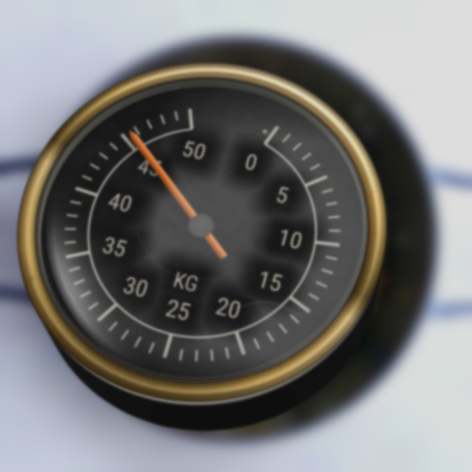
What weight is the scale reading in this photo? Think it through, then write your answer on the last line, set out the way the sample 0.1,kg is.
45.5,kg
